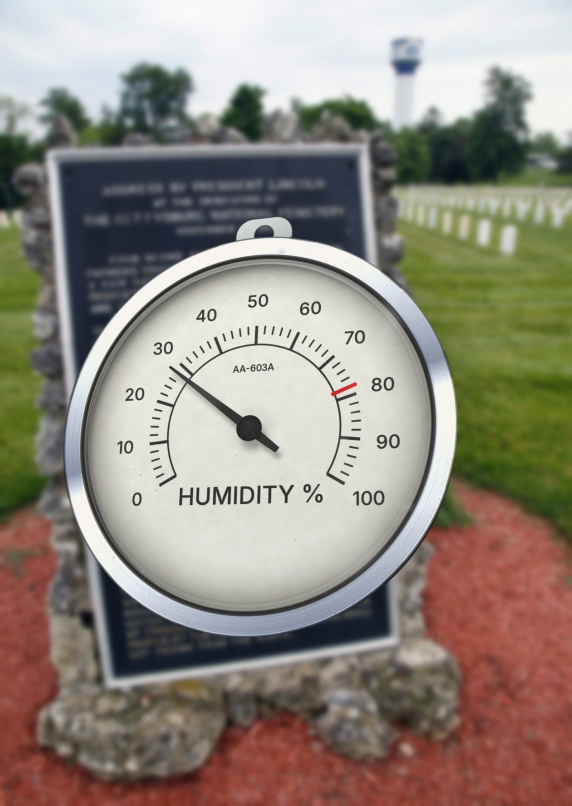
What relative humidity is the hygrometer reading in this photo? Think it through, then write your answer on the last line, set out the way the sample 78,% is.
28,%
